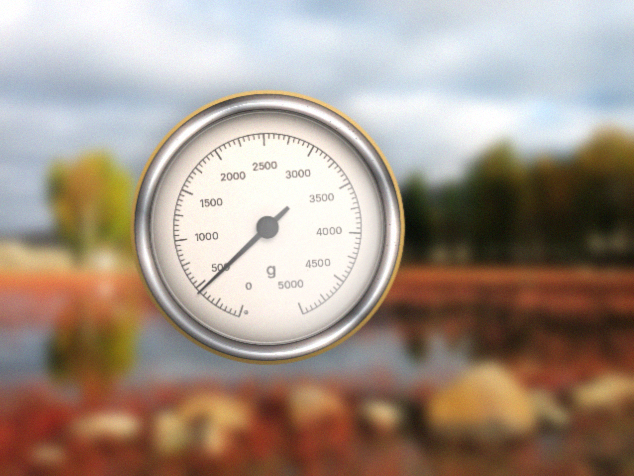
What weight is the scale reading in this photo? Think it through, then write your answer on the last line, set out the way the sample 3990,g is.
450,g
